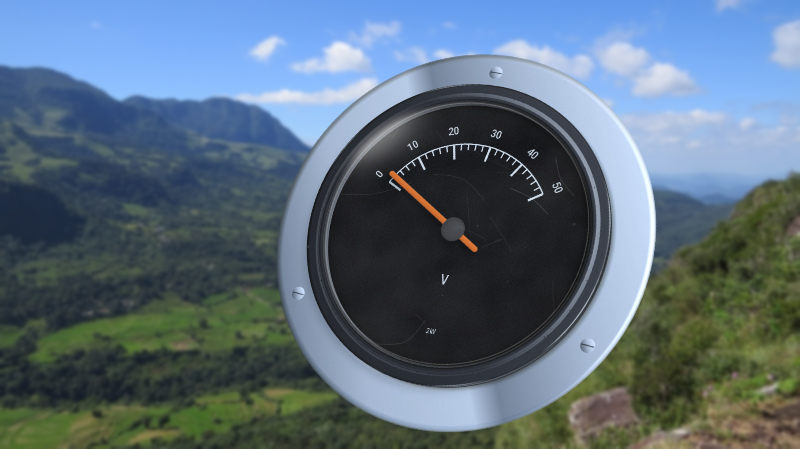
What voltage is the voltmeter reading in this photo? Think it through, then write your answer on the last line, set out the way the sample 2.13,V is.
2,V
